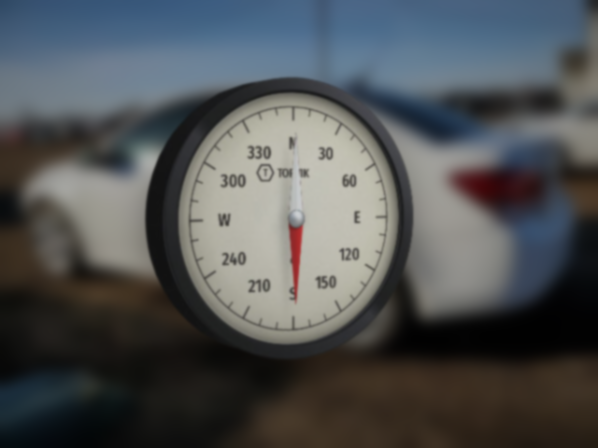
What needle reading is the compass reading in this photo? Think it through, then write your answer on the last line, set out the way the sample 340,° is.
180,°
